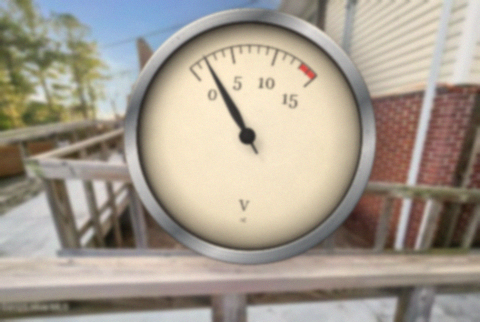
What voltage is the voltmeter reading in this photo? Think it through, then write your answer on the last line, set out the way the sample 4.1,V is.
2,V
